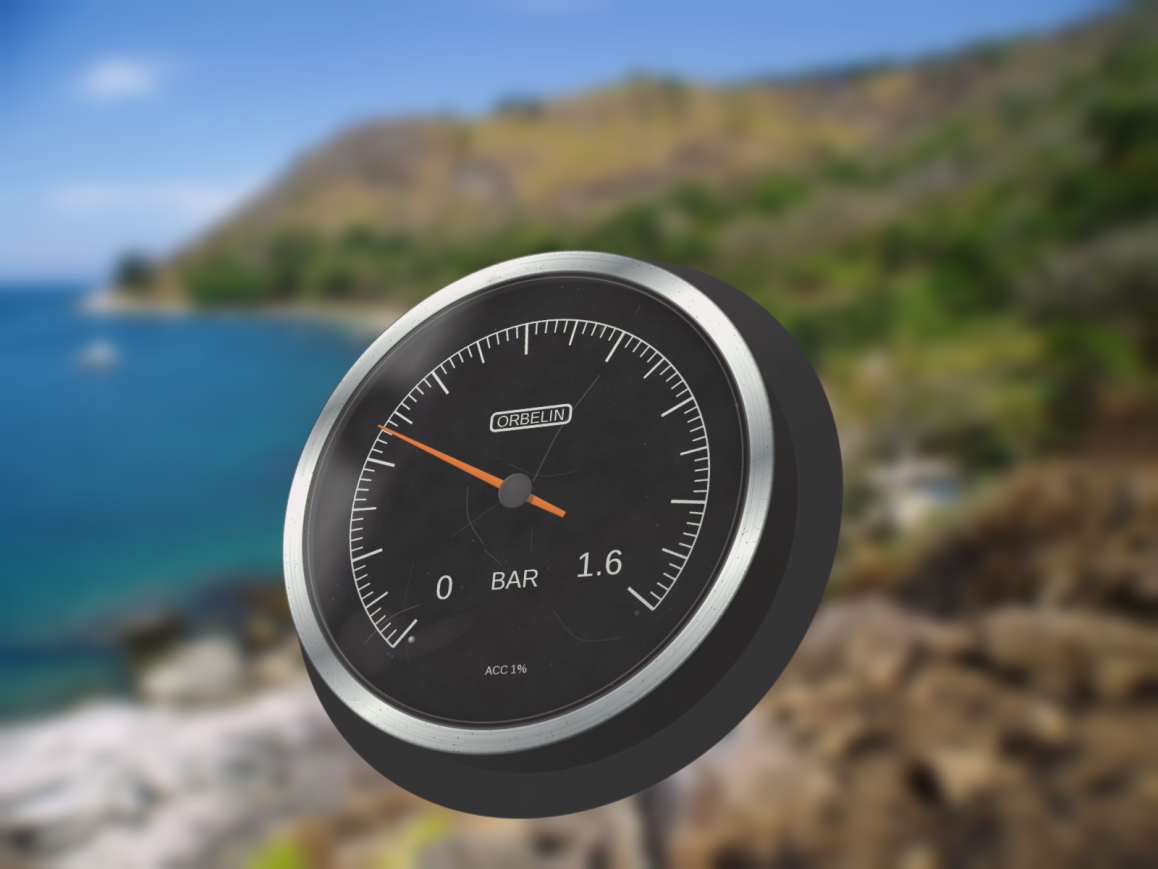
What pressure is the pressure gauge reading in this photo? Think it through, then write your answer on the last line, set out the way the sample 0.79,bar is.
0.46,bar
